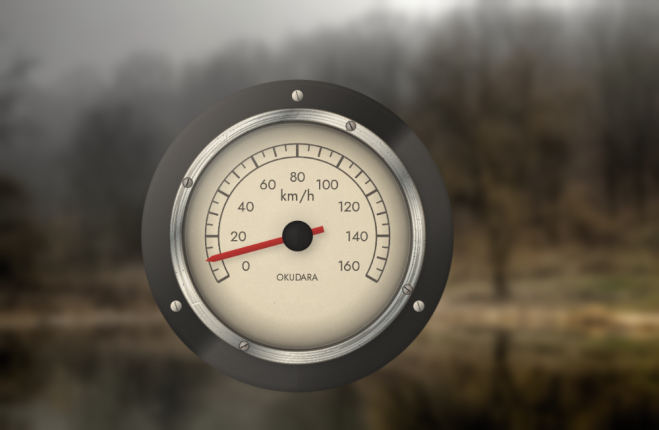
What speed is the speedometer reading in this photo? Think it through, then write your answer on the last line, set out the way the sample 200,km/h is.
10,km/h
